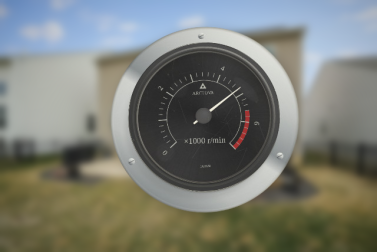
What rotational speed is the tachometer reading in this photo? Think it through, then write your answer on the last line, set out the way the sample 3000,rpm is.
4800,rpm
